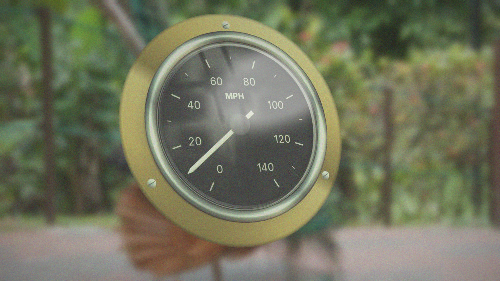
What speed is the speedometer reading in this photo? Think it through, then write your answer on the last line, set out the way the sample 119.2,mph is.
10,mph
